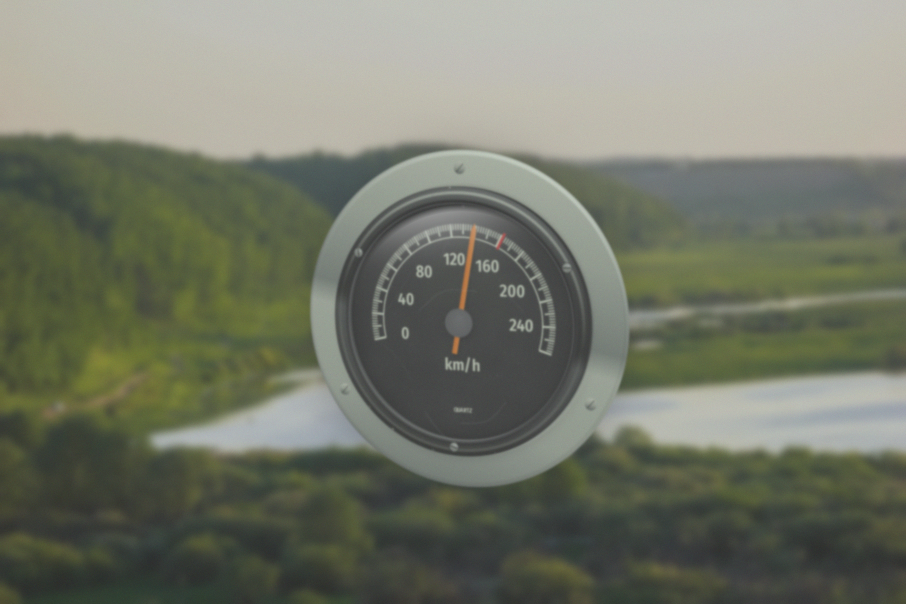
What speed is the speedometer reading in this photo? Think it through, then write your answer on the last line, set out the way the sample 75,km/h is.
140,km/h
